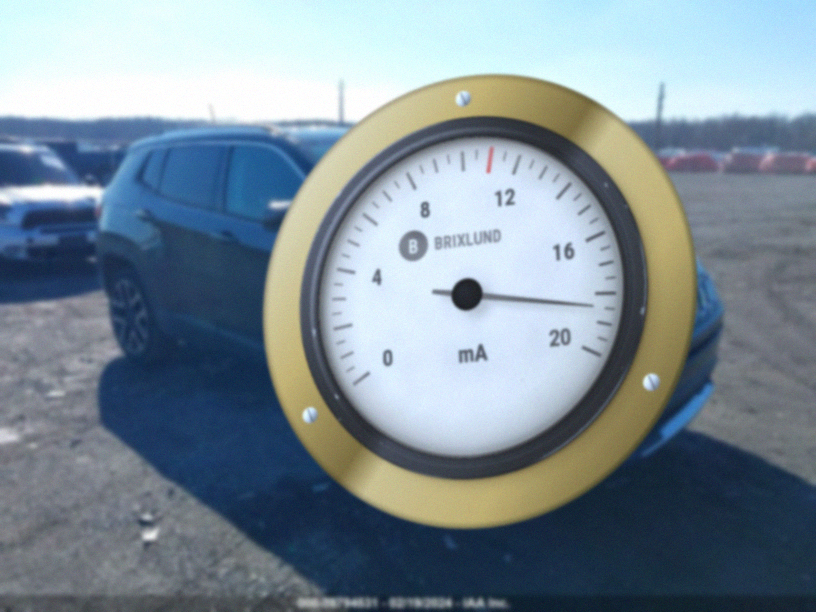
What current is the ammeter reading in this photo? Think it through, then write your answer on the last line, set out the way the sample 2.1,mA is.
18.5,mA
